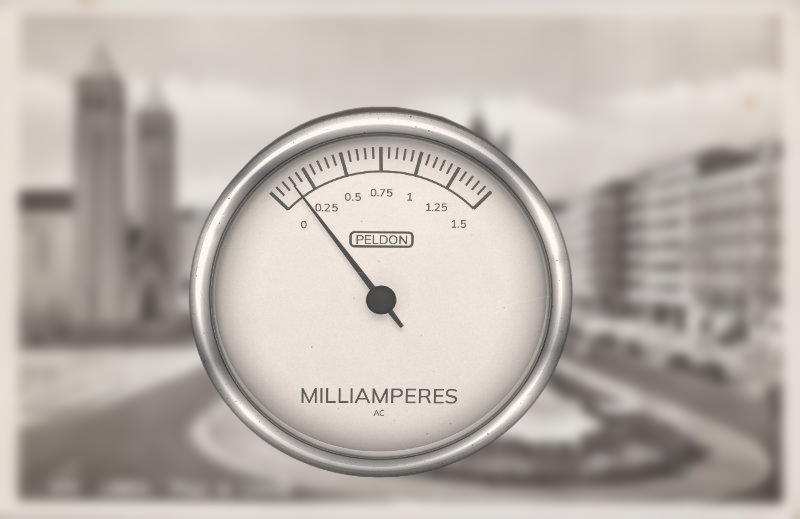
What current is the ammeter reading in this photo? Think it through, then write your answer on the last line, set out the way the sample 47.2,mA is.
0.15,mA
